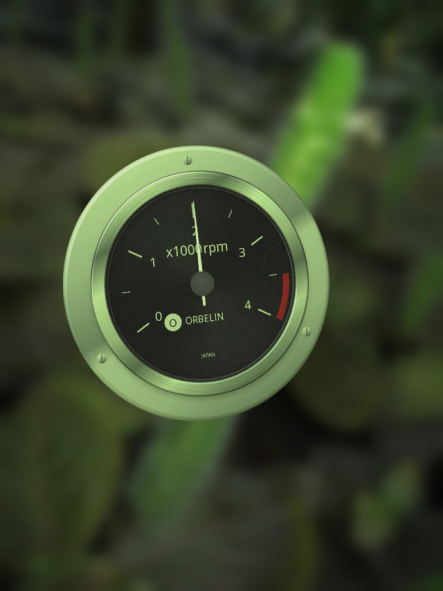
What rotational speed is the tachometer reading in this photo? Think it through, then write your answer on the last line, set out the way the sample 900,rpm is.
2000,rpm
